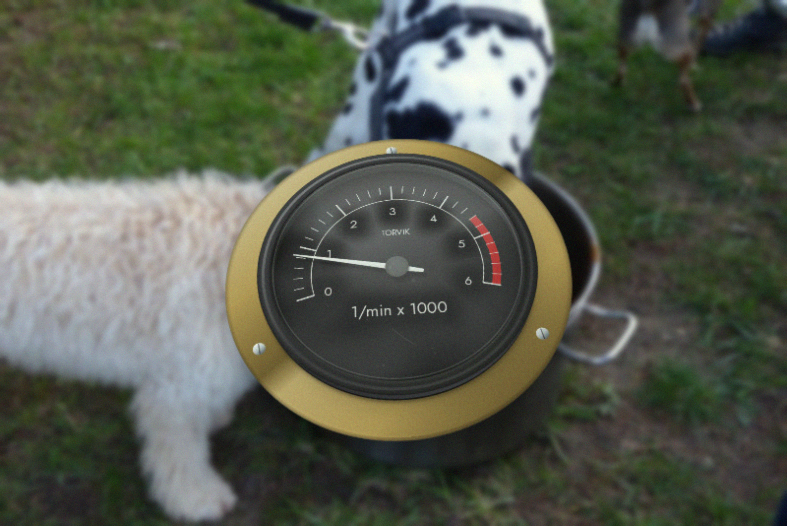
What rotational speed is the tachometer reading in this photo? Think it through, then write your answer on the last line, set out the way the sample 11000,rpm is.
800,rpm
